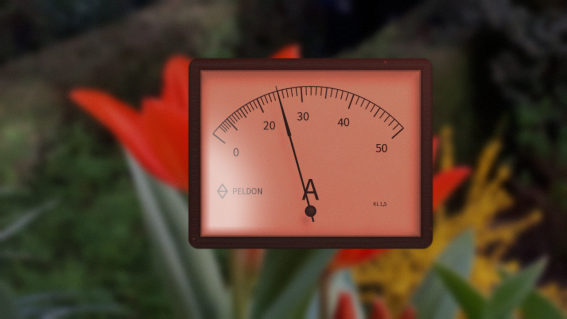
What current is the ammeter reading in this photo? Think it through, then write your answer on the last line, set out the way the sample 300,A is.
25,A
